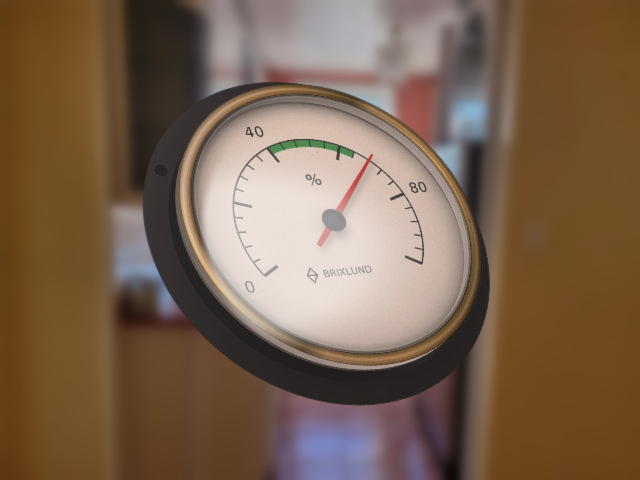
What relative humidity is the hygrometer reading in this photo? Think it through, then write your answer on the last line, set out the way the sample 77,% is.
68,%
